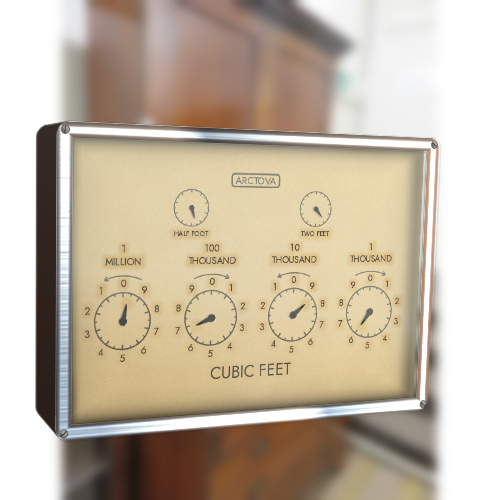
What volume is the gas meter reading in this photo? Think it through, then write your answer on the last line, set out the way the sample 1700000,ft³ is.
968600,ft³
